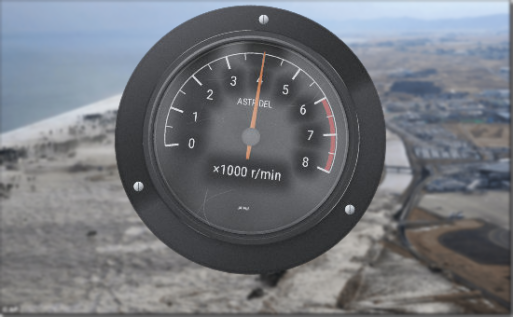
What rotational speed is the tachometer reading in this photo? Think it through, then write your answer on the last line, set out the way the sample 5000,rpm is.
4000,rpm
